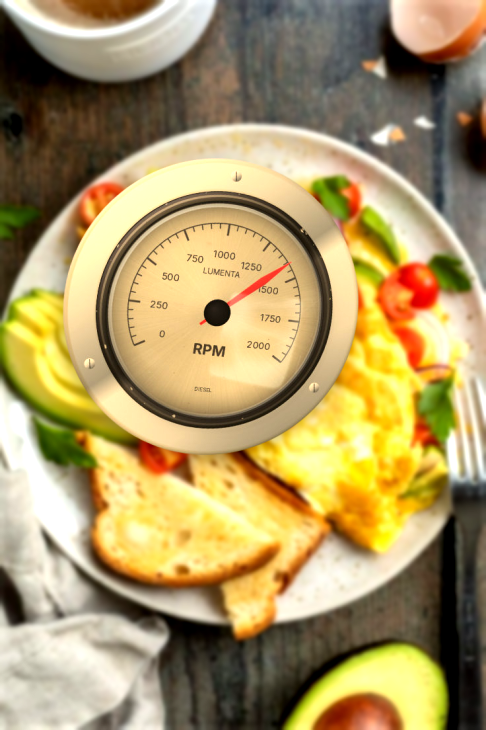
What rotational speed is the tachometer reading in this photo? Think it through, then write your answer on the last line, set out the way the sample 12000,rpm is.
1400,rpm
